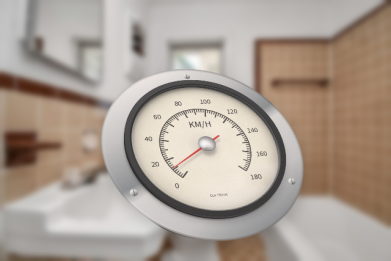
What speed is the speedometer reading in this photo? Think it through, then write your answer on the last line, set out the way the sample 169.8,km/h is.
10,km/h
